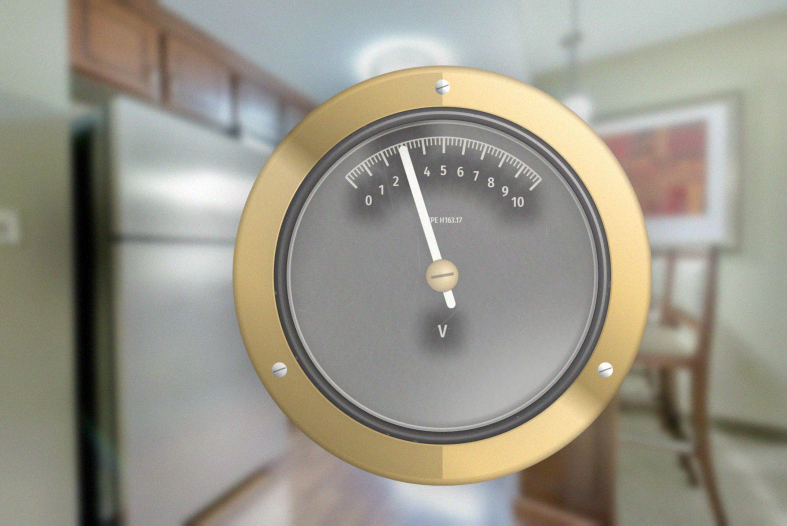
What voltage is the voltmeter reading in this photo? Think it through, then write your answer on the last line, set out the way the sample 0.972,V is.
3,V
